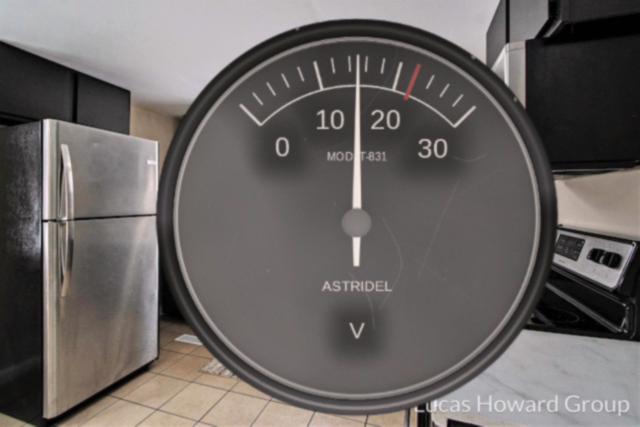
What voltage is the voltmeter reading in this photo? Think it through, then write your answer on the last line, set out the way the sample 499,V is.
15,V
